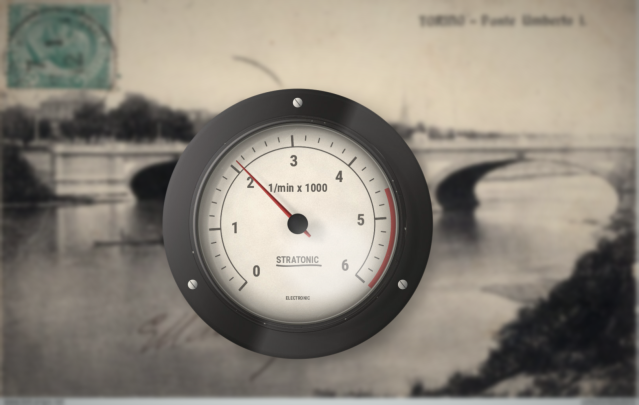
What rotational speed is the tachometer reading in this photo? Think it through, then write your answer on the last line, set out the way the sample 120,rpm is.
2100,rpm
